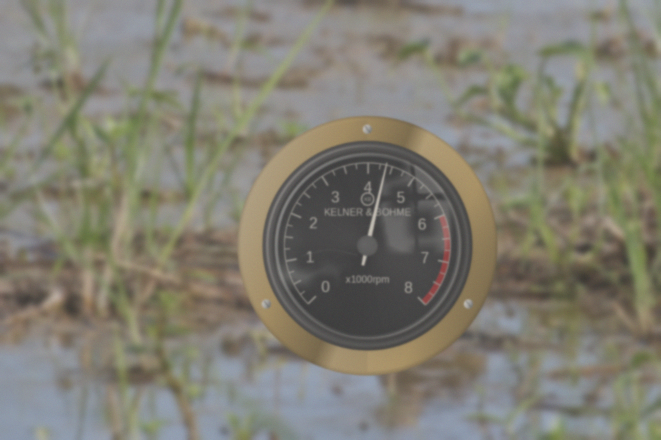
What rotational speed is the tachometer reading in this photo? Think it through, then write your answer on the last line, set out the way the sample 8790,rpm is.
4375,rpm
